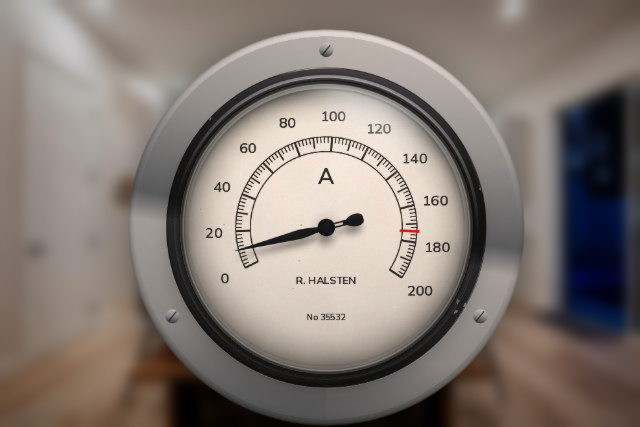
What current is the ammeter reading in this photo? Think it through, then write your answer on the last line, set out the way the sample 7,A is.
10,A
